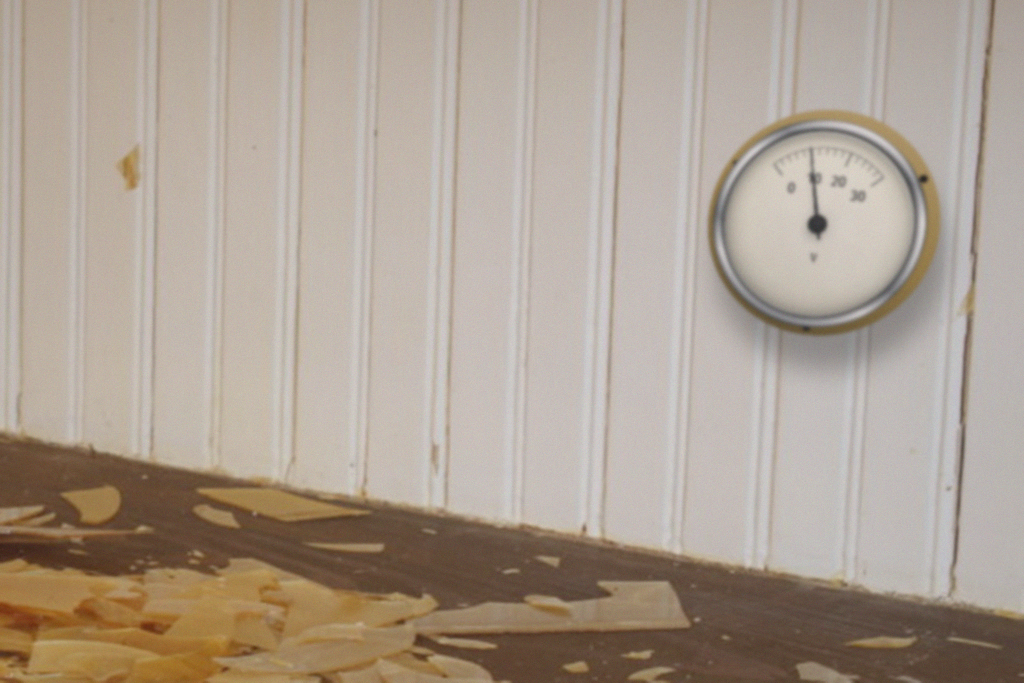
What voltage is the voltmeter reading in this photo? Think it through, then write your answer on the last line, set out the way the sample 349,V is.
10,V
